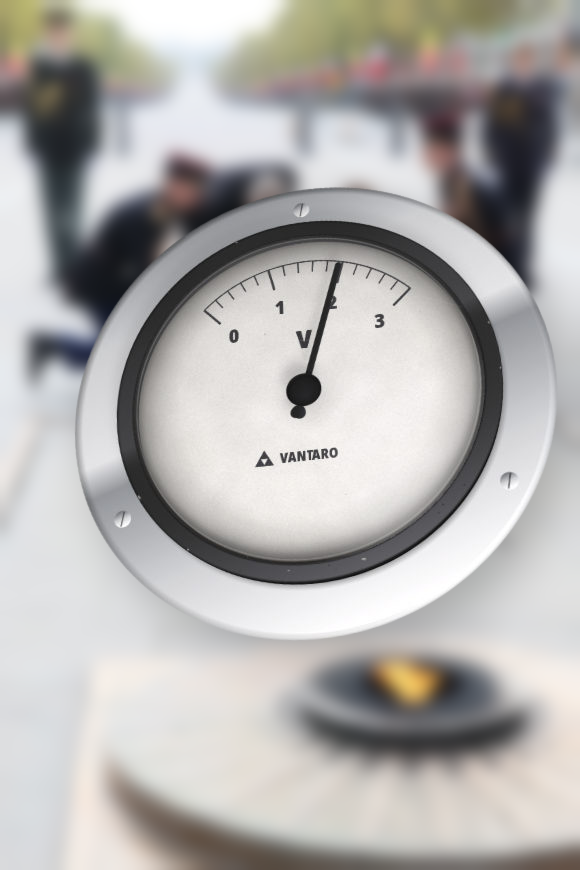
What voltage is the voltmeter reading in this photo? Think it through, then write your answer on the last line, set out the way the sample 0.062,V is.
2,V
